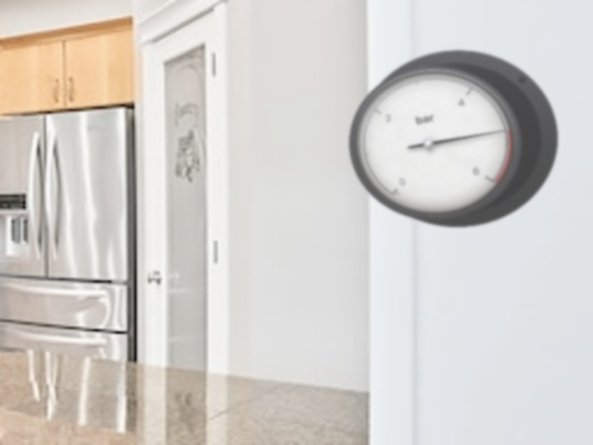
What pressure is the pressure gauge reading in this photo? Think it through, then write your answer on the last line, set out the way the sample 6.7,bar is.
5,bar
